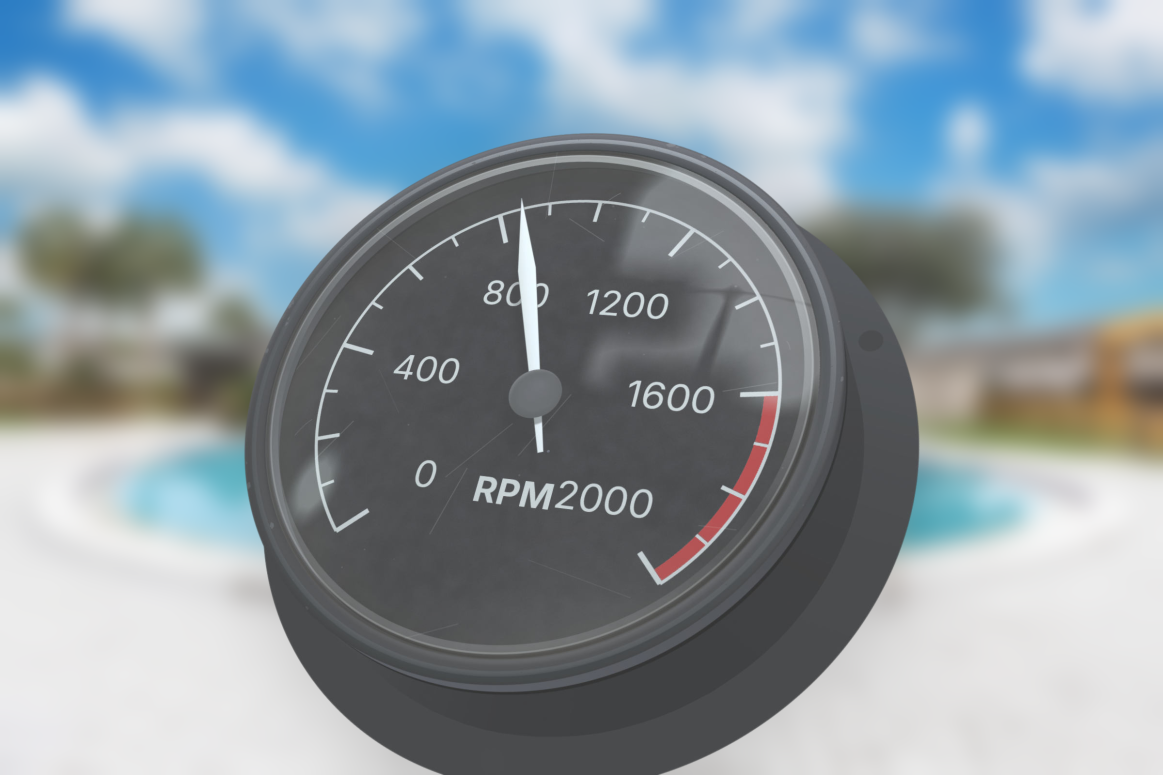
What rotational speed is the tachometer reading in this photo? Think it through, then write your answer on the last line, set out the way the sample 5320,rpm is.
850,rpm
